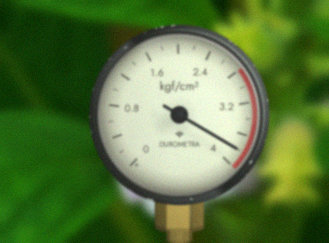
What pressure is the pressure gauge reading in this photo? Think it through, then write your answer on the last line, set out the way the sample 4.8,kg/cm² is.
3.8,kg/cm²
